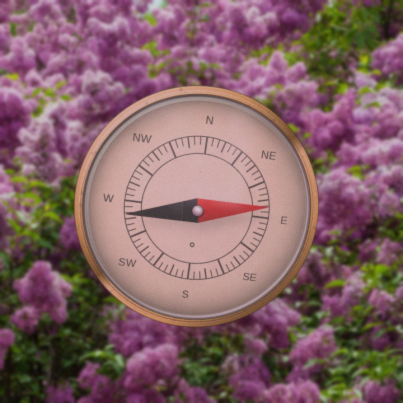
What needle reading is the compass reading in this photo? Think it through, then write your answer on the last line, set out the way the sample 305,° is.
80,°
